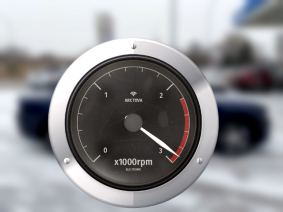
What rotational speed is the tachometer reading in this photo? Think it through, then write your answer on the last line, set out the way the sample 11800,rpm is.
2900,rpm
